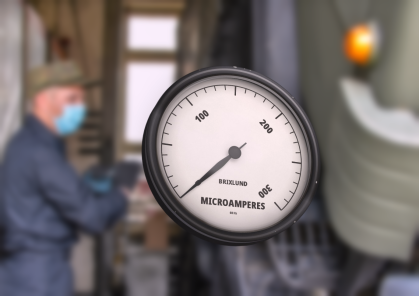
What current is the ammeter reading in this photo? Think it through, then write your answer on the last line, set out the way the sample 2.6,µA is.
0,µA
